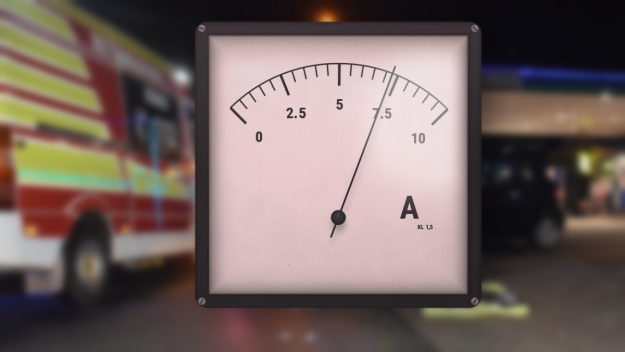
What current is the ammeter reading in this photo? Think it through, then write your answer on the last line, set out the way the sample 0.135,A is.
7.25,A
